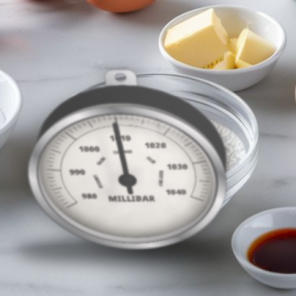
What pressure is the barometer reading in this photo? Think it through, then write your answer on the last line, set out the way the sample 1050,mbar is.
1010,mbar
